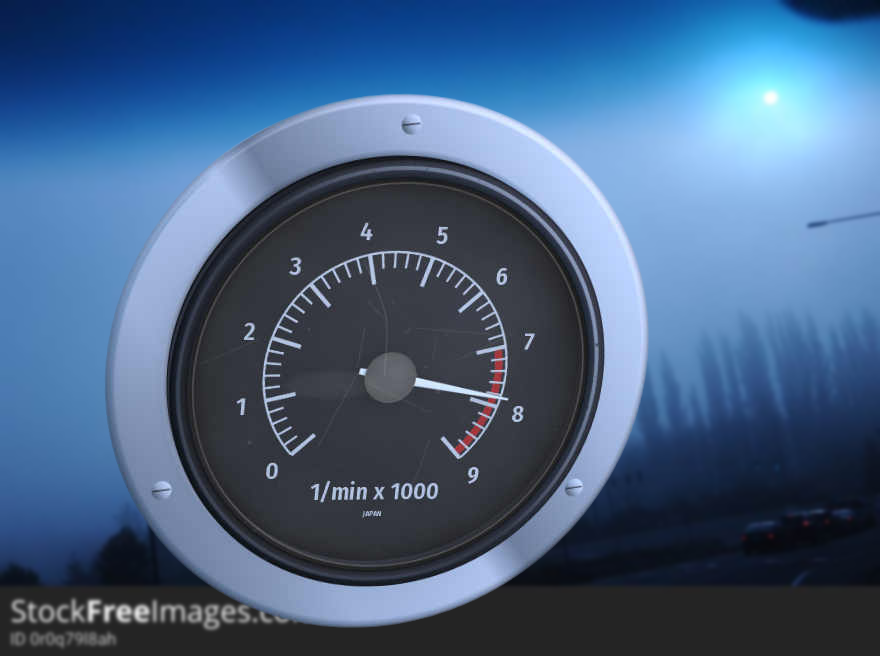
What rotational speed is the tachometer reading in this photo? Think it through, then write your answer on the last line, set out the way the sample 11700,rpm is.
7800,rpm
